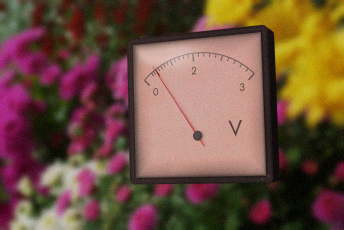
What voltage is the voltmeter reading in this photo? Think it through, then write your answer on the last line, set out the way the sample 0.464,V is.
1,V
